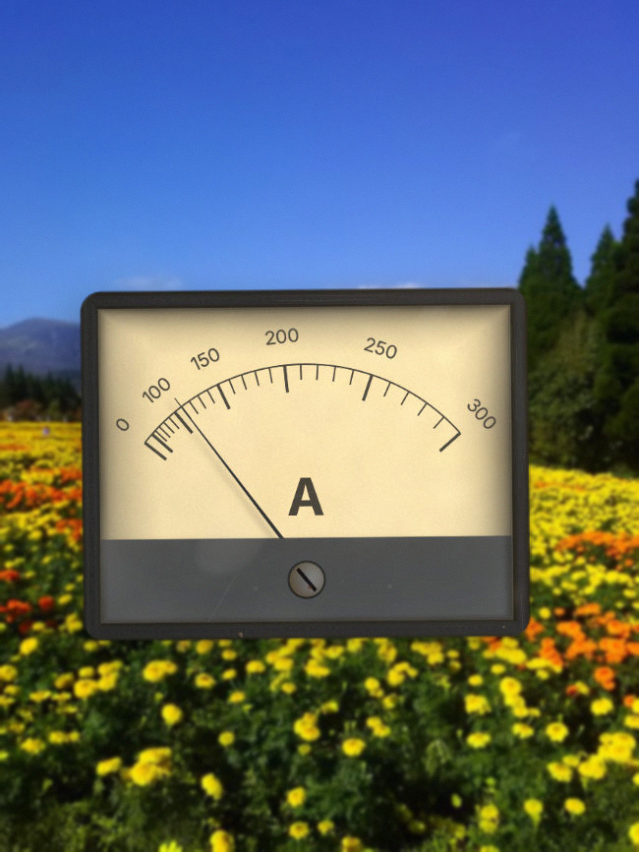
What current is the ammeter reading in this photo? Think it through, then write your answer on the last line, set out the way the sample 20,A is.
110,A
